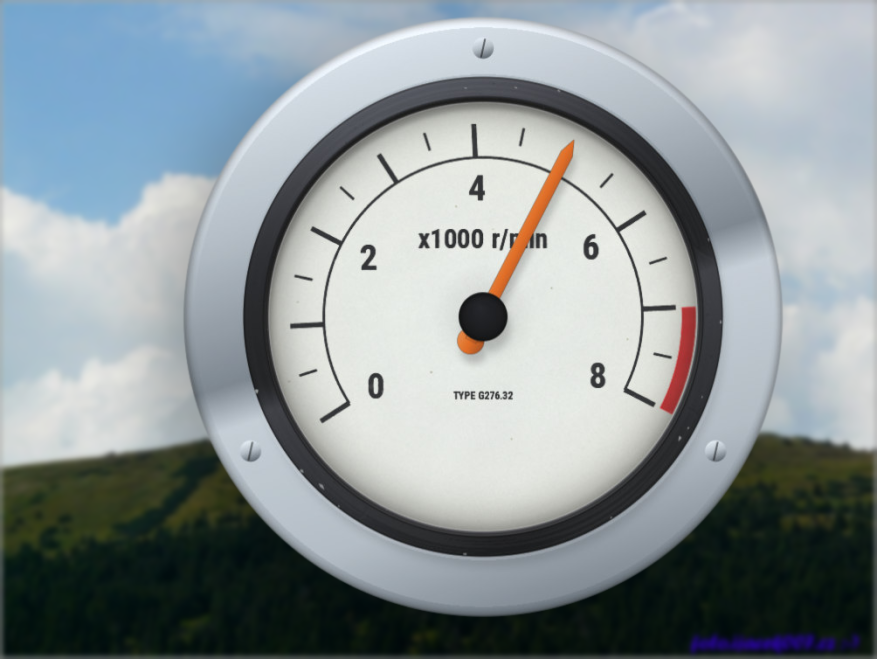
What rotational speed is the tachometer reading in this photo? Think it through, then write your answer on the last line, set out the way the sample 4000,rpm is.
5000,rpm
